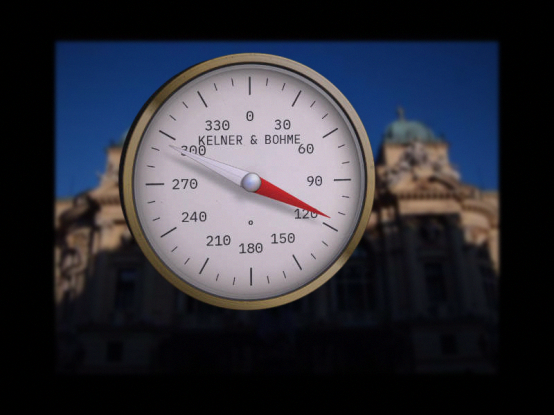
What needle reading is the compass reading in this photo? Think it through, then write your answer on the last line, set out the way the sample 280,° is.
115,°
